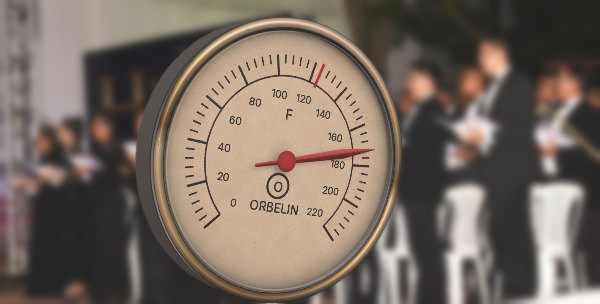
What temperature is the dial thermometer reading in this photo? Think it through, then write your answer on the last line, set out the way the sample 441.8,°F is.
172,°F
